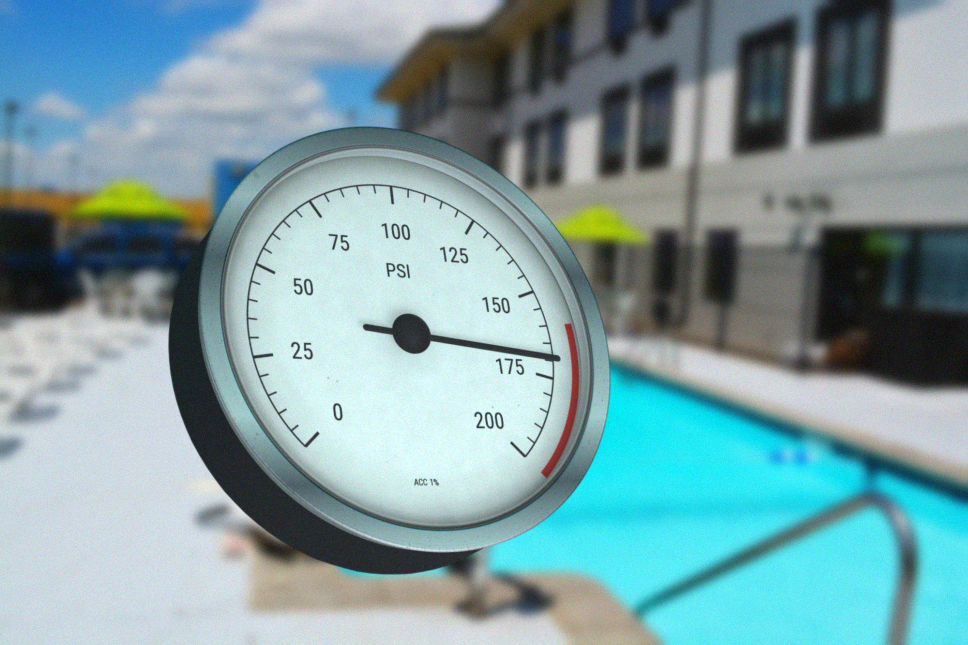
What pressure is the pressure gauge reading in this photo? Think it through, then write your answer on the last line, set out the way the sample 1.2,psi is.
170,psi
